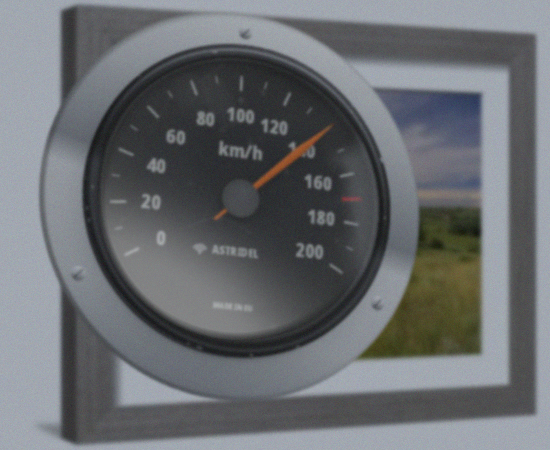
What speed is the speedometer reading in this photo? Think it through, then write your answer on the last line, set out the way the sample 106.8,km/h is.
140,km/h
